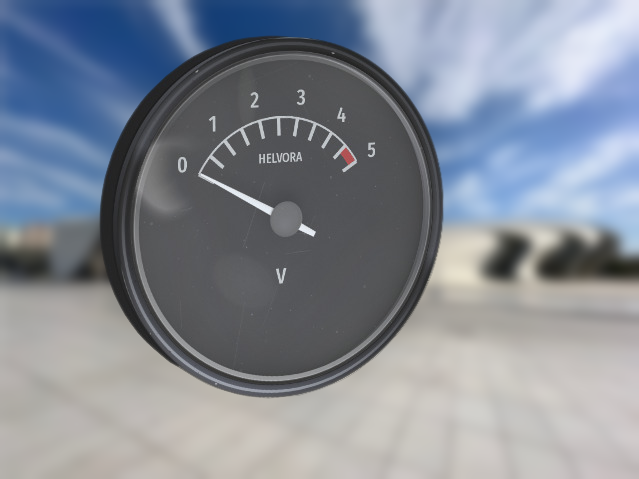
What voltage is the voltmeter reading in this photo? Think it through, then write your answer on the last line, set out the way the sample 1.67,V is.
0,V
